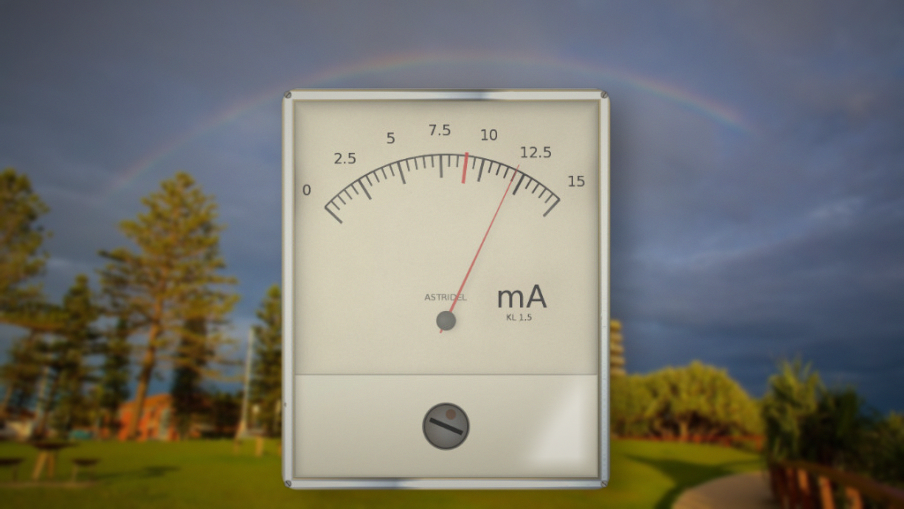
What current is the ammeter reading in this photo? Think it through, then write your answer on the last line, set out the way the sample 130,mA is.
12,mA
